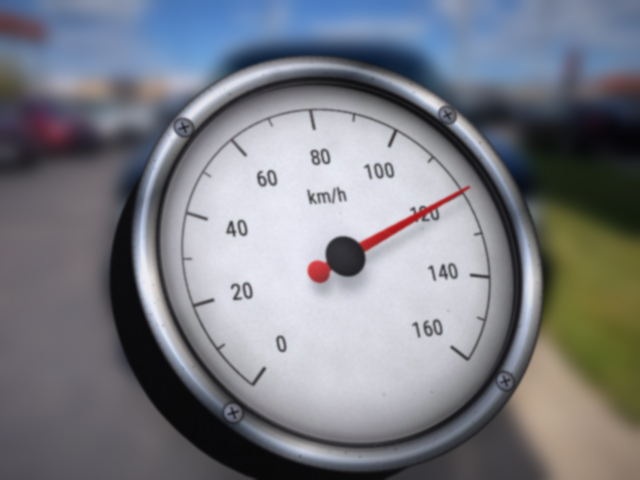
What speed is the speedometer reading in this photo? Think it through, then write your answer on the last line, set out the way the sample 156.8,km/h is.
120,km/h
